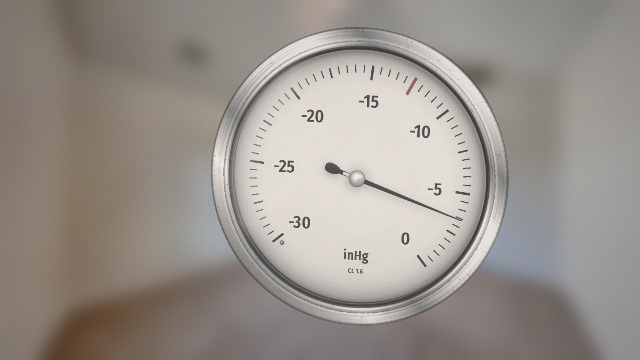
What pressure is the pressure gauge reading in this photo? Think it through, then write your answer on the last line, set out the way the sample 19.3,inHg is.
-3.5,inHg
